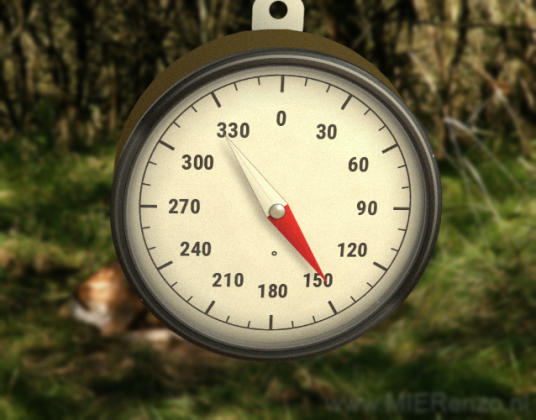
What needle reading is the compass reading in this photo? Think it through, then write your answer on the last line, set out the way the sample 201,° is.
145,°
